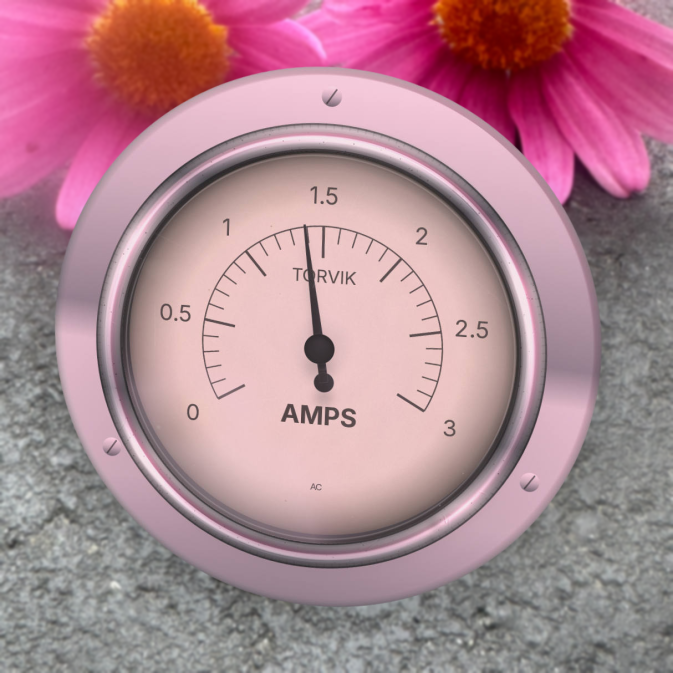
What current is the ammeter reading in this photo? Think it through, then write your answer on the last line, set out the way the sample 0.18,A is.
1.4,A
